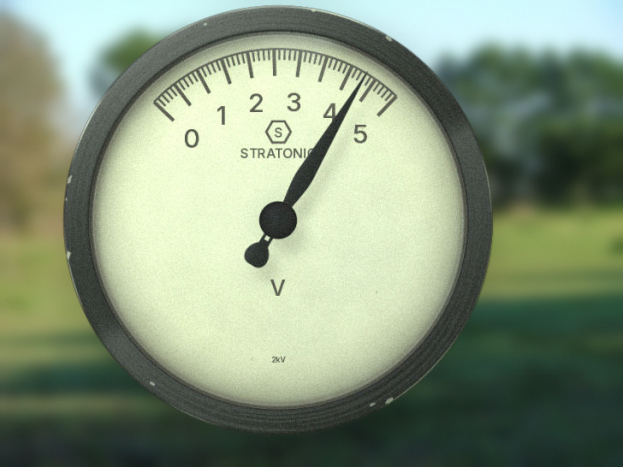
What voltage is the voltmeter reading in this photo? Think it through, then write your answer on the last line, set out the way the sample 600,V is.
4.3,V
